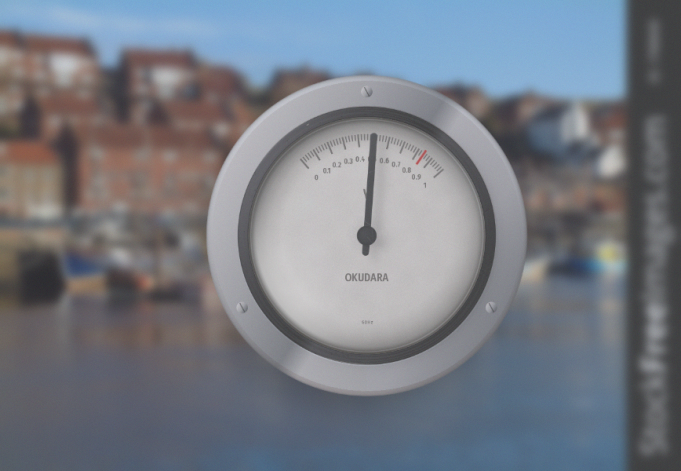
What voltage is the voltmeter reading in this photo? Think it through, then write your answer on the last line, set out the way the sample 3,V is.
0.5,V
